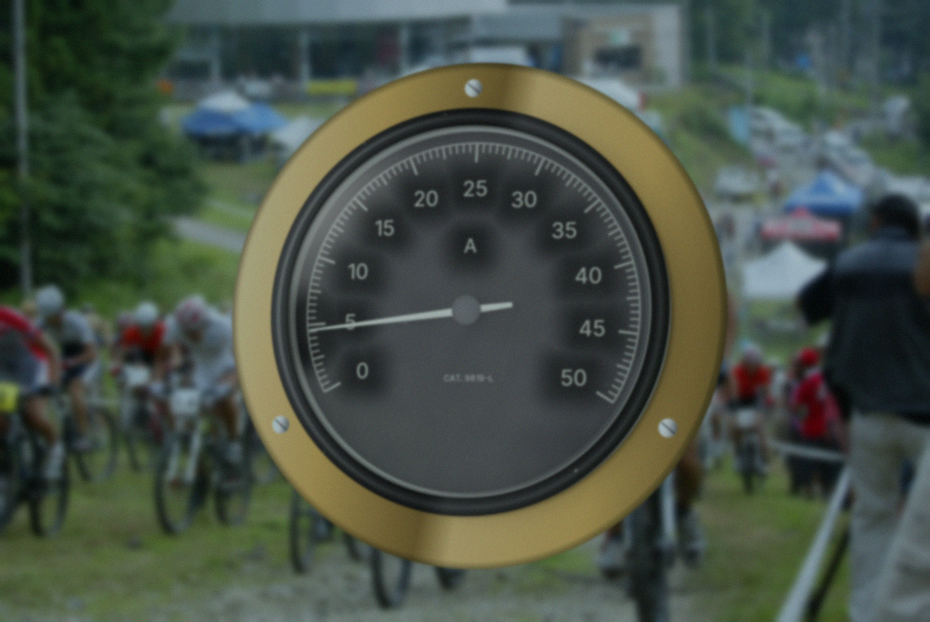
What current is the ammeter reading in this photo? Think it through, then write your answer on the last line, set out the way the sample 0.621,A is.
4.5,A
